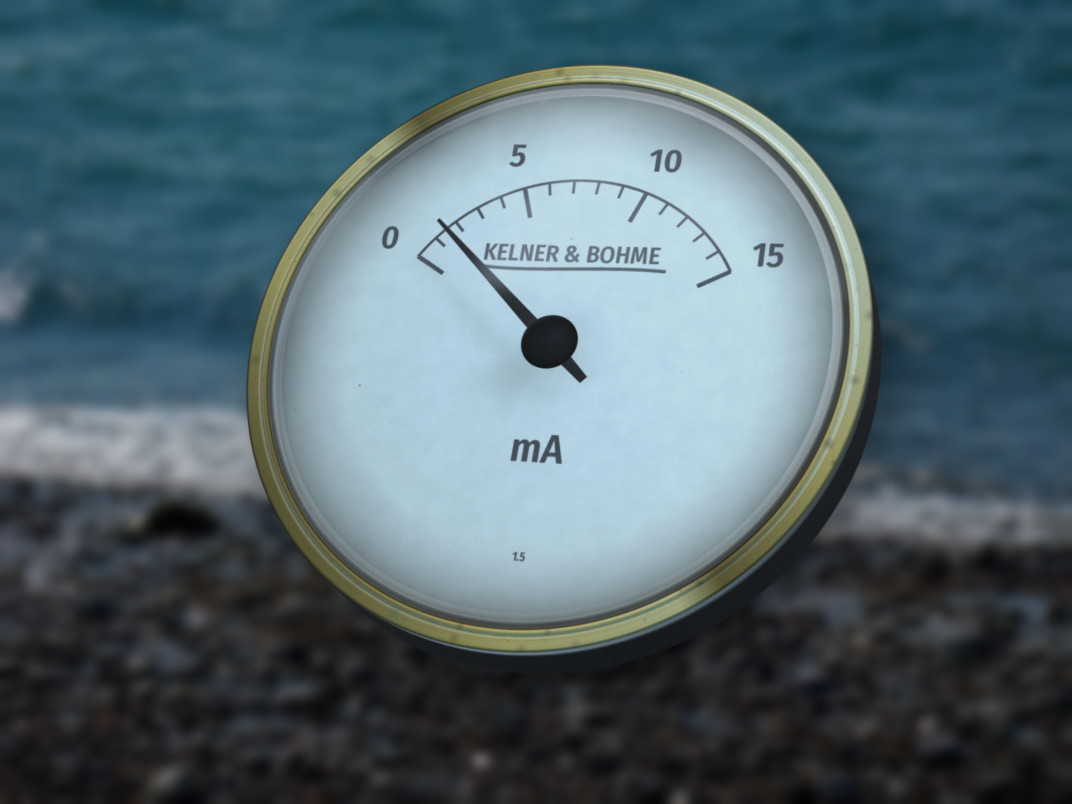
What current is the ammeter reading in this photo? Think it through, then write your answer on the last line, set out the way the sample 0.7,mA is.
1.5,mA
